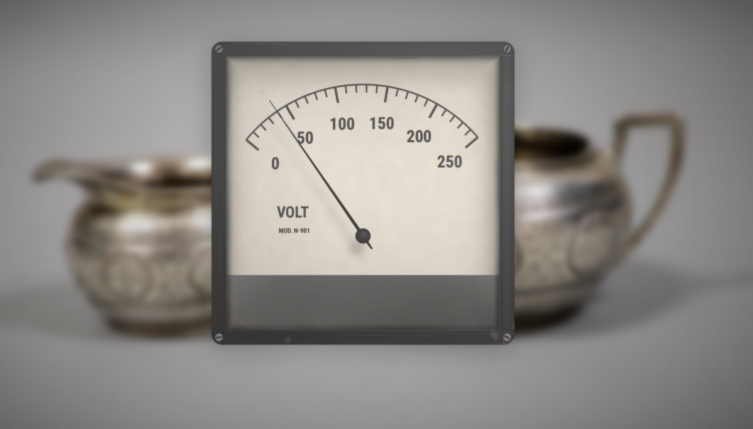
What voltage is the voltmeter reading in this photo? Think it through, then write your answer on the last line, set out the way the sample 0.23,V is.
40,V
